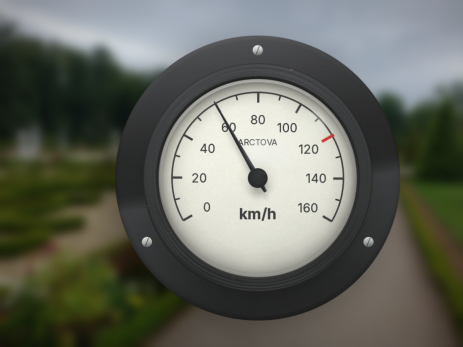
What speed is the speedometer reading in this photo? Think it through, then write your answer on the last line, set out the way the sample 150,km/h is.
60,km/h
